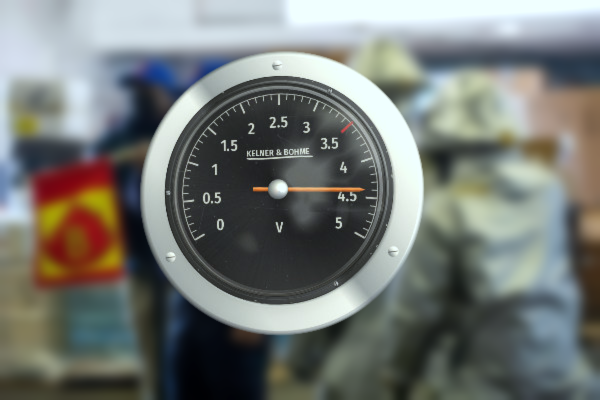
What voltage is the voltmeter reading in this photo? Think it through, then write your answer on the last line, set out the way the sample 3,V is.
4.4,V
